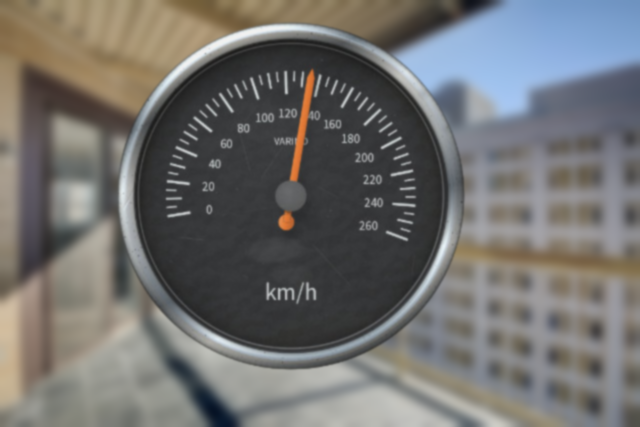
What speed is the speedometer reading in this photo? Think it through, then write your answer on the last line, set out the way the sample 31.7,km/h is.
135,km/h
